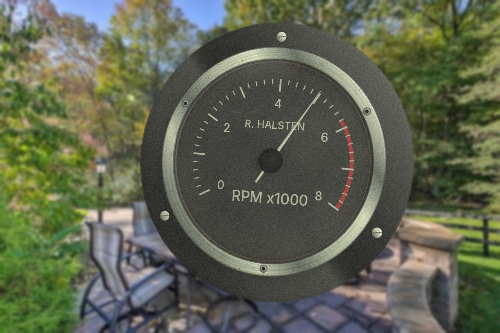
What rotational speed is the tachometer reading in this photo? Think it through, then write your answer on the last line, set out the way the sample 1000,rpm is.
5000,rpm
